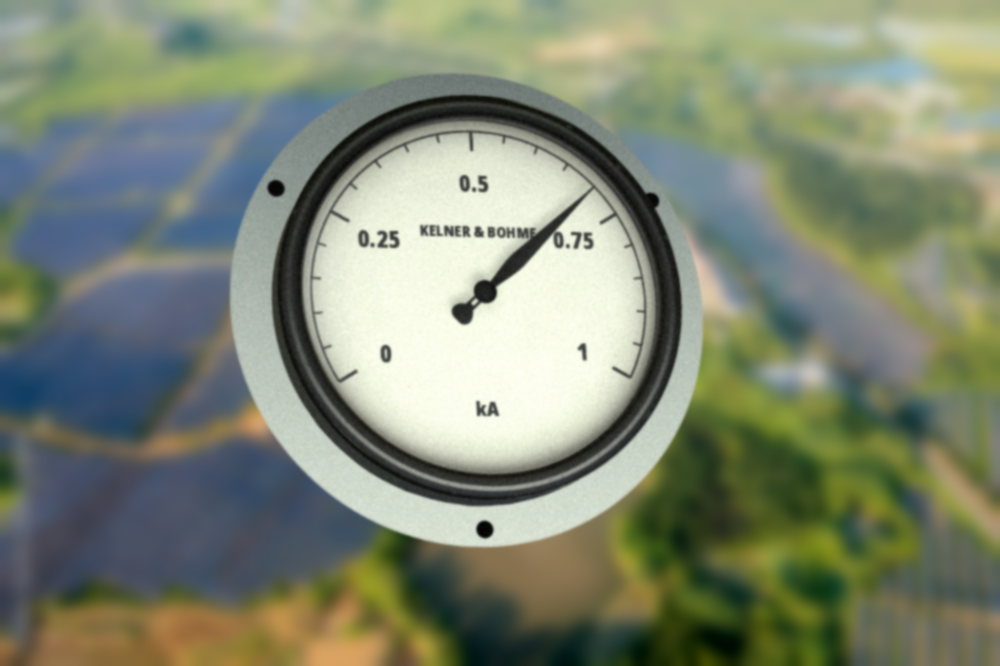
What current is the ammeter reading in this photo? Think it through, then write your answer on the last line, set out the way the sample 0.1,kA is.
0.7,kA
